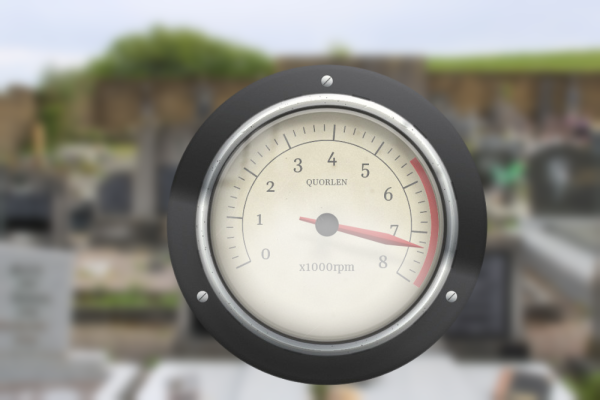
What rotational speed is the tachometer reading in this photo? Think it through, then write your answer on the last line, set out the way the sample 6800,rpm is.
7300,rpm
